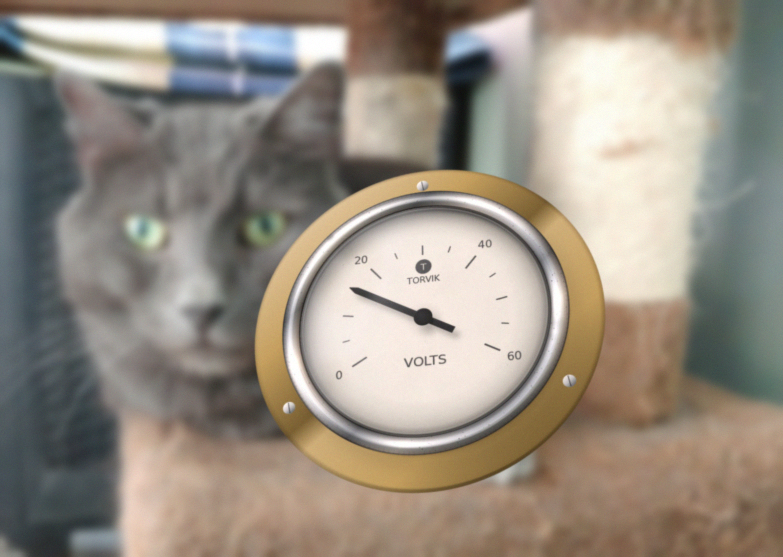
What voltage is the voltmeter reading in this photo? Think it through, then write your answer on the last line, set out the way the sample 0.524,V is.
15,V
